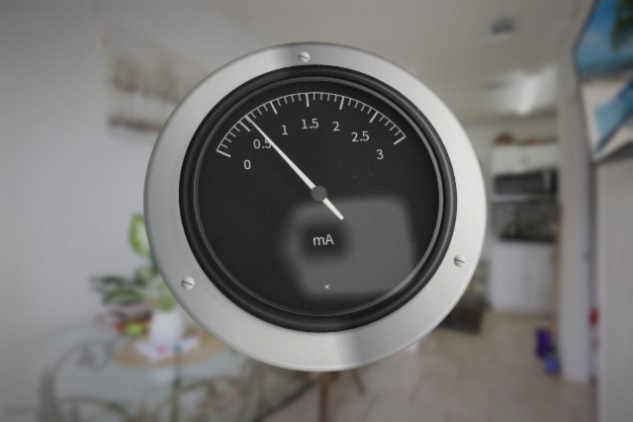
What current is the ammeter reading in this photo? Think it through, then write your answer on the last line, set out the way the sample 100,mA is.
0.6,mA
